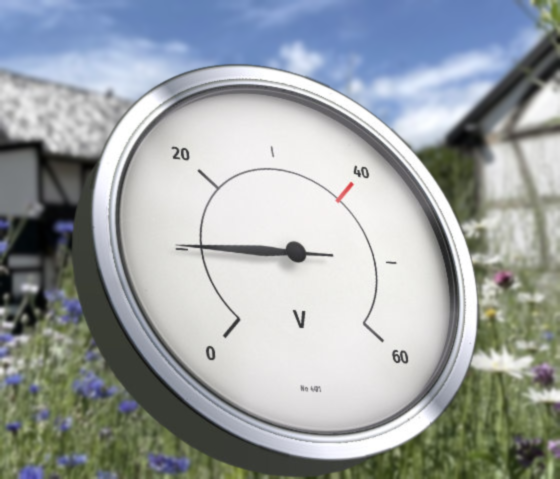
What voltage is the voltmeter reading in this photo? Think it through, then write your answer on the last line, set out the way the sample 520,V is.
10,V
